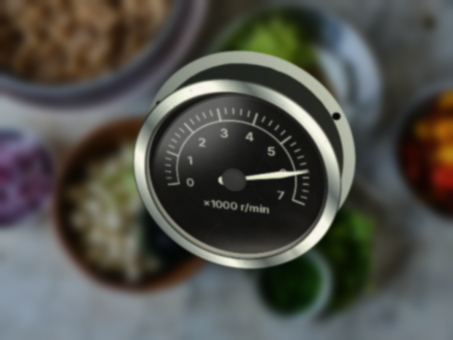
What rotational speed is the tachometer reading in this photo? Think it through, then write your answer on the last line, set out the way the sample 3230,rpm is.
6000,rpm
